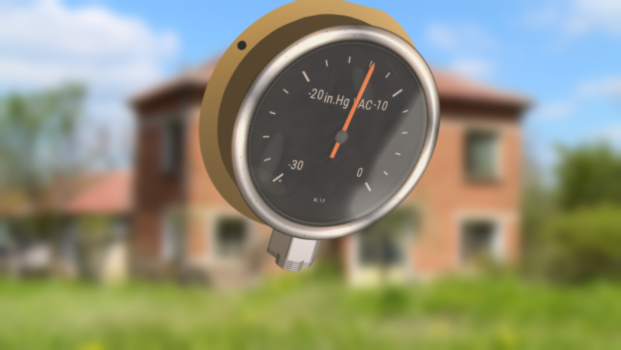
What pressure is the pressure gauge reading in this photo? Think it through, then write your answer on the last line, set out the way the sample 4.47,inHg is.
-14,inHg
